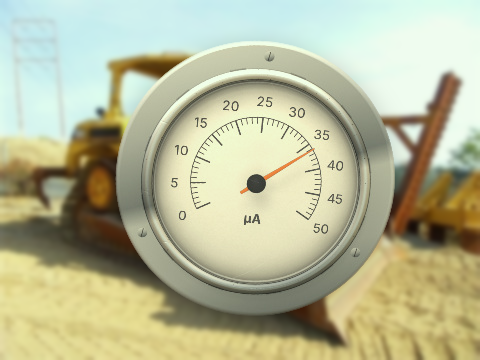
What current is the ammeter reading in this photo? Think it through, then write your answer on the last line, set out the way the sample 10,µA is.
36,µA
